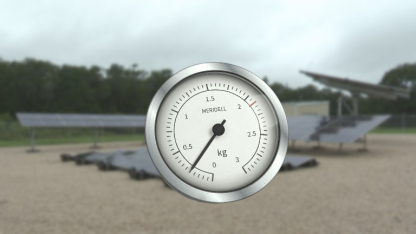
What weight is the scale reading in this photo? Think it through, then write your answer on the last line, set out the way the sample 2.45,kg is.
0.25,kg
